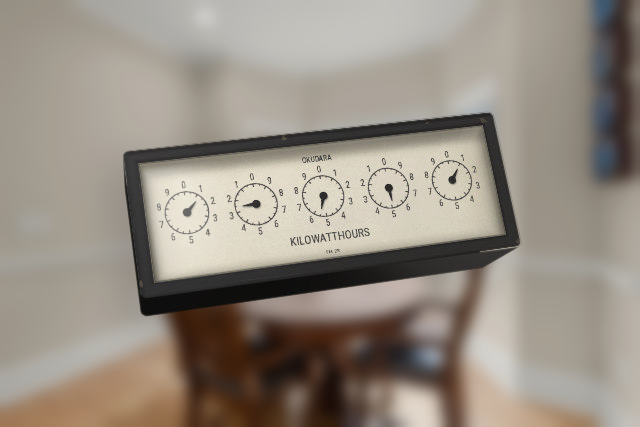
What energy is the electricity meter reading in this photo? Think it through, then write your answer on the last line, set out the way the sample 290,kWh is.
12551,kWh
